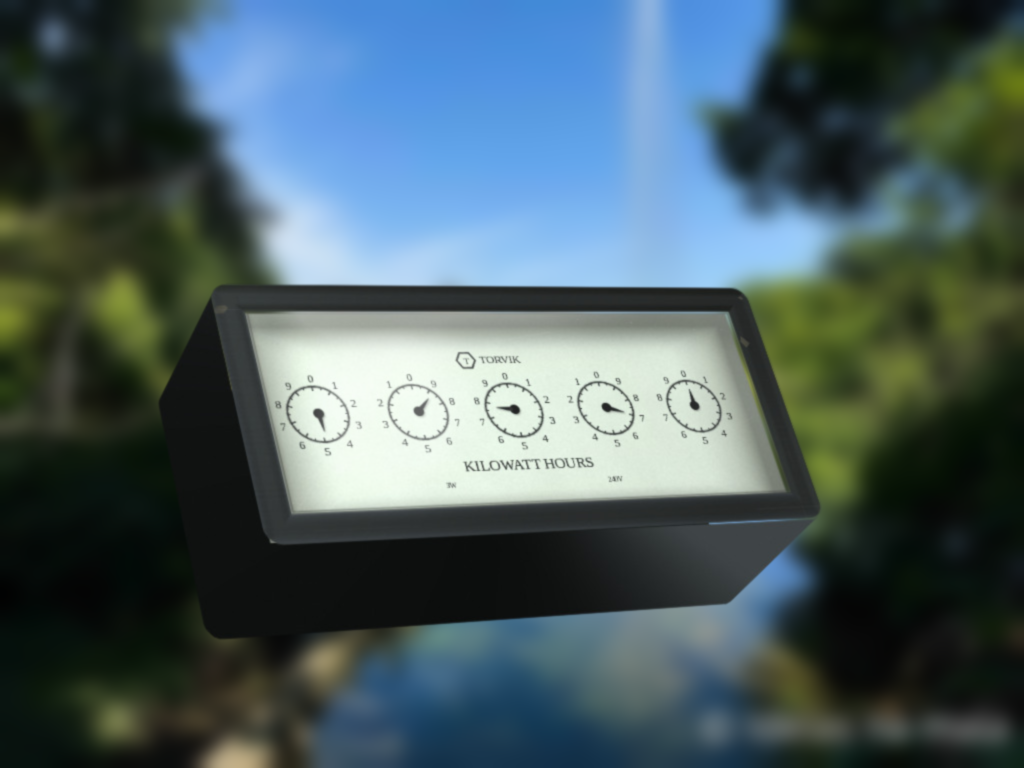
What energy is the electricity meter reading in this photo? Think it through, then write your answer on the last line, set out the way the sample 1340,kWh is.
48770,kWh
